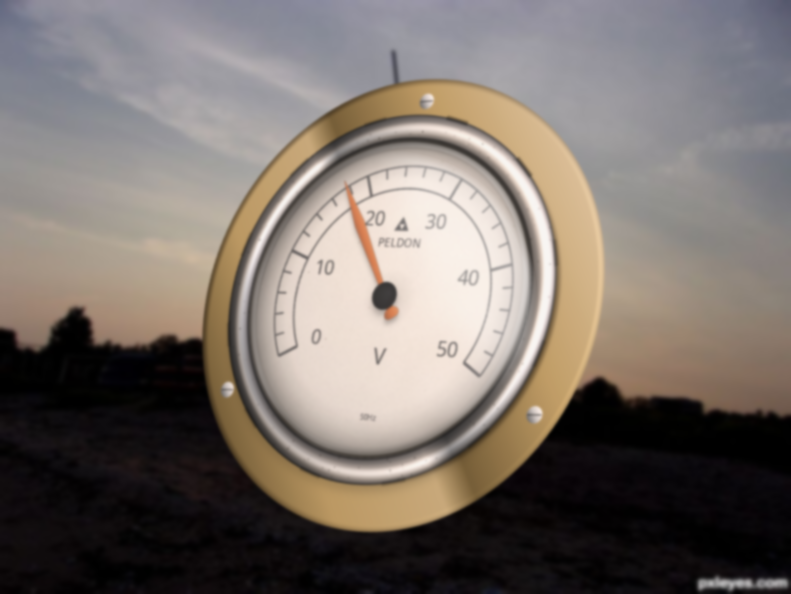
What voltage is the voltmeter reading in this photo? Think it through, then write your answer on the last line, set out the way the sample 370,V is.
18,V
